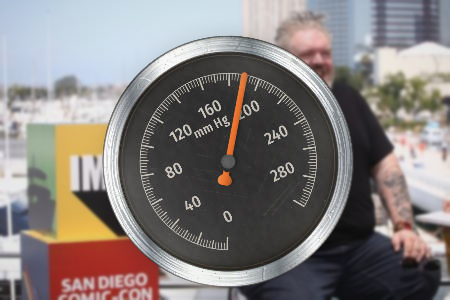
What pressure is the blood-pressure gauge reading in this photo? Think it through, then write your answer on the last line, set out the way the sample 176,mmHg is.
190,mmHg
